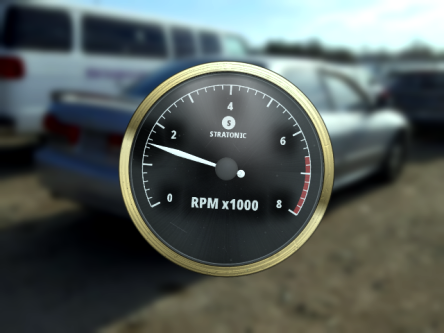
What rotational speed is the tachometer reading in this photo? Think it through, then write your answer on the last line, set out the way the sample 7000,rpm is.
1500,rpm
